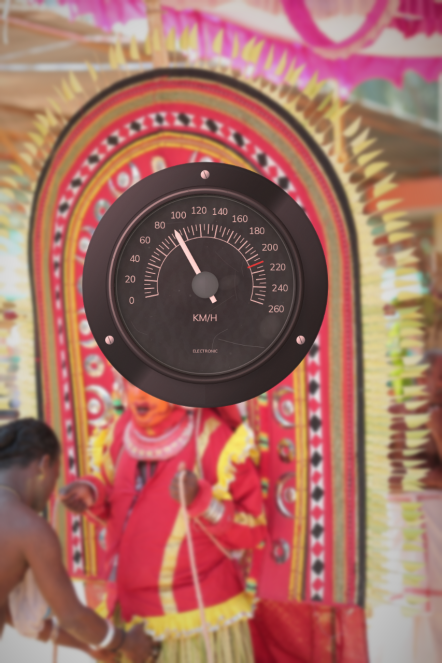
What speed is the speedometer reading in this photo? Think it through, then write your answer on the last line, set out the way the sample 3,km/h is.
90,km/h
